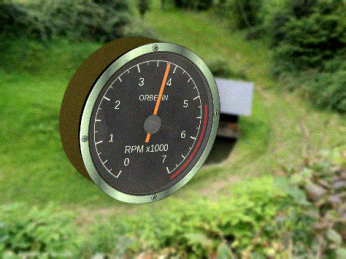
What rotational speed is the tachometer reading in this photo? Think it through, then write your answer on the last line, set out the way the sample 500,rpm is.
3750,rpm
